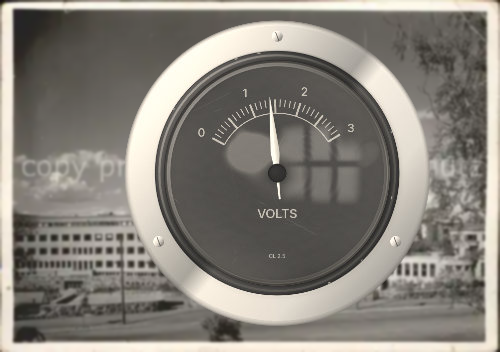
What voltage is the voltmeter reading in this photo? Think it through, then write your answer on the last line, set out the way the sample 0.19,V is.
1.4,V
